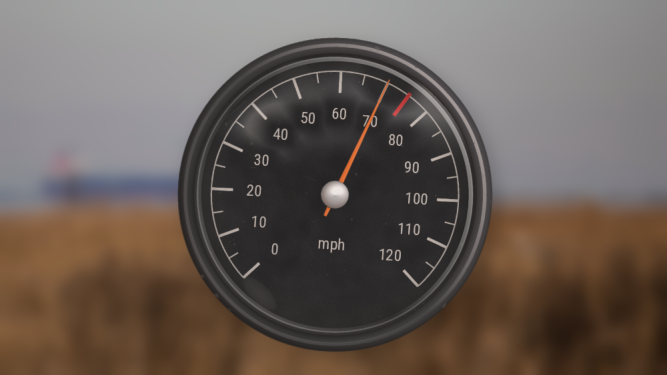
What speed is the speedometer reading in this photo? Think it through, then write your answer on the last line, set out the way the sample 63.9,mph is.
70,mph
